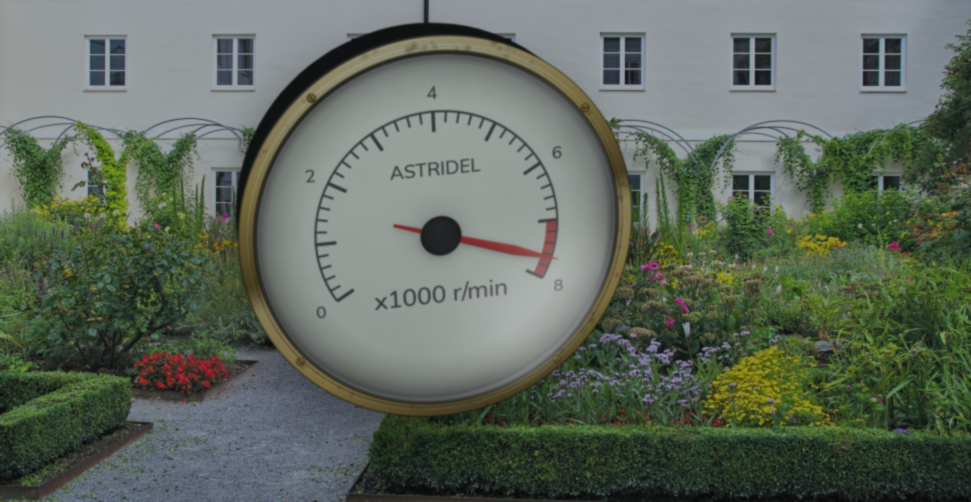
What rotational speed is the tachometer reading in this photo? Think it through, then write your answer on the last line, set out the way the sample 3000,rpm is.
7600,rpm
